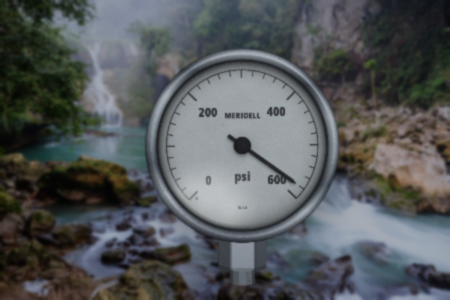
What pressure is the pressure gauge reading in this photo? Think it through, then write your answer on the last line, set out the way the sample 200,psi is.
580,psi
